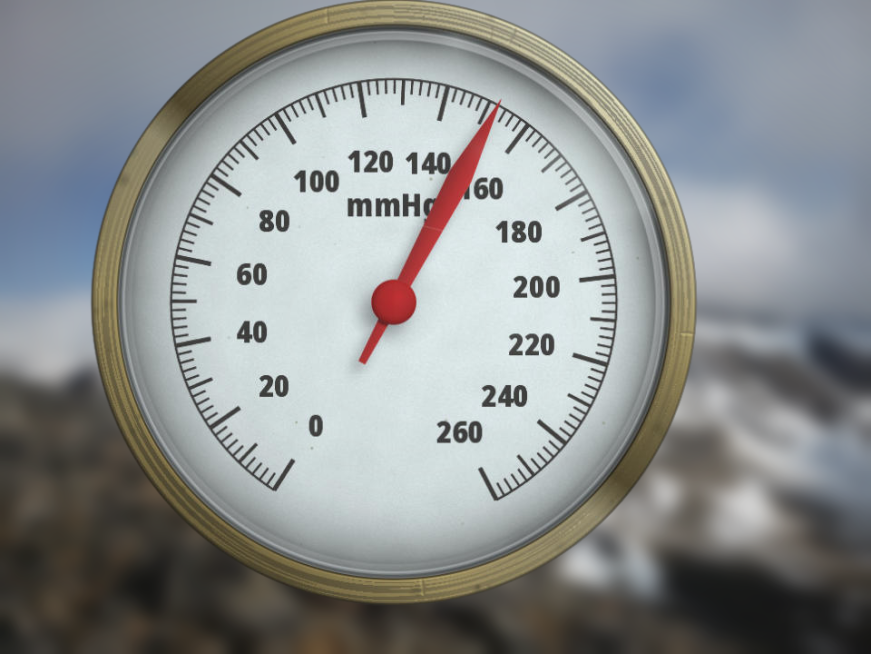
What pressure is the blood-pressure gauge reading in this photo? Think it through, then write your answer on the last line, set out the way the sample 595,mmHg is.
152,mmHg
